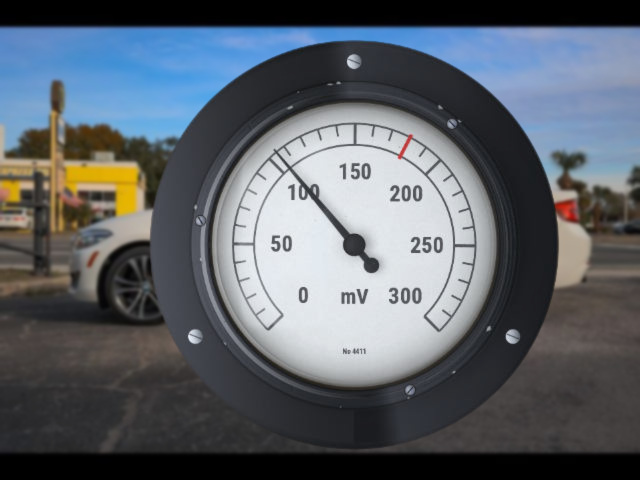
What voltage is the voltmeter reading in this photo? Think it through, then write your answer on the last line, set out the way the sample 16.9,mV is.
105,mV
